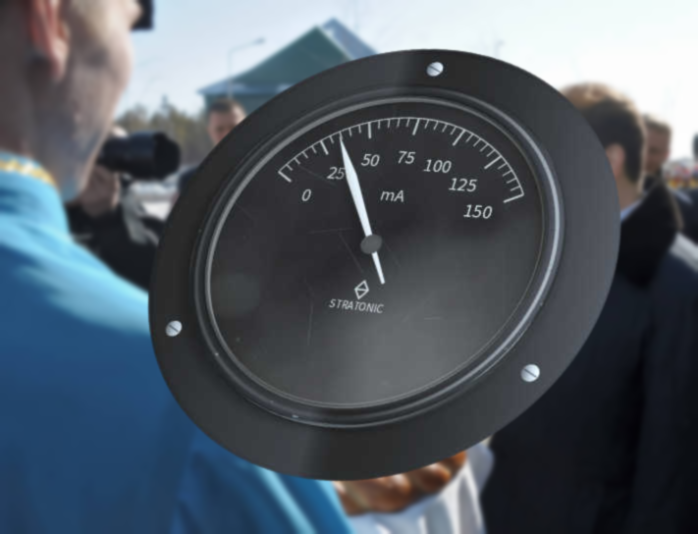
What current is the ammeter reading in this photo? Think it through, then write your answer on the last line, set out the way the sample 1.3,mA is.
35,mA
